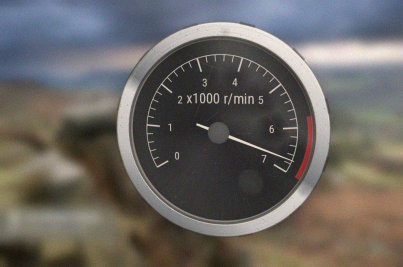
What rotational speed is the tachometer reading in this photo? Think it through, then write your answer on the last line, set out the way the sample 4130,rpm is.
6700,rpm
